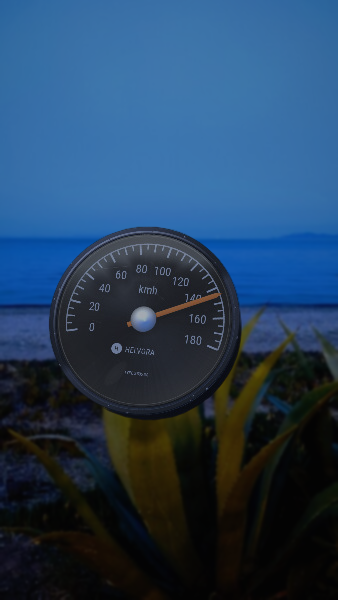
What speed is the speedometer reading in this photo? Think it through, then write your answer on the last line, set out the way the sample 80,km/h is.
145,km/h
